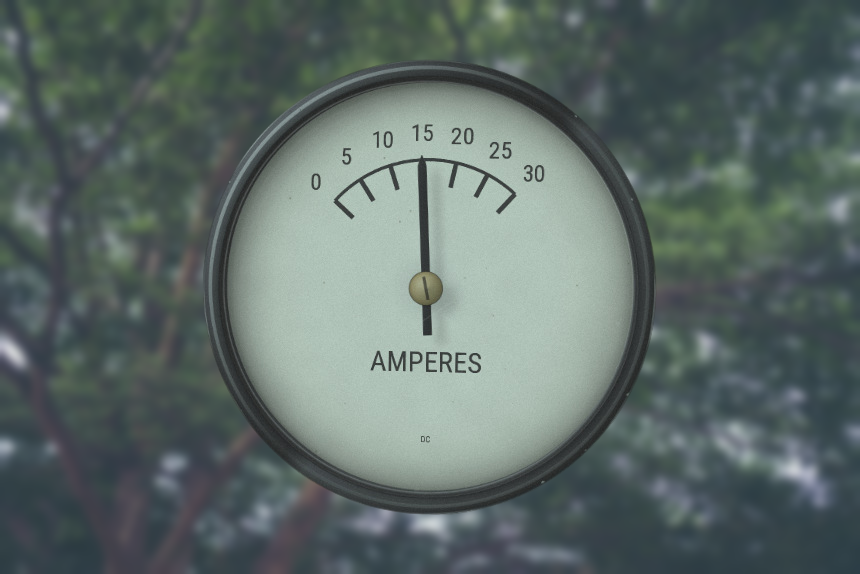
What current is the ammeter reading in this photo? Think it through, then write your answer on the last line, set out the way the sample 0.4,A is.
15,A
